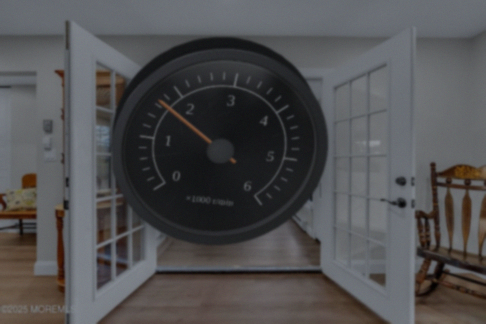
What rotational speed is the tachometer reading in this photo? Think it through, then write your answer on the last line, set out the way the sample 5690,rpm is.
1700,rpm
